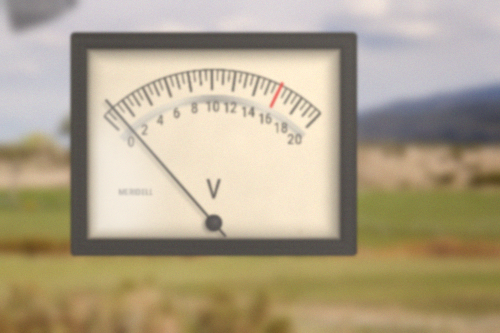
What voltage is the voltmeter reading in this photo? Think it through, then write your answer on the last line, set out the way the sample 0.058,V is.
1,V
